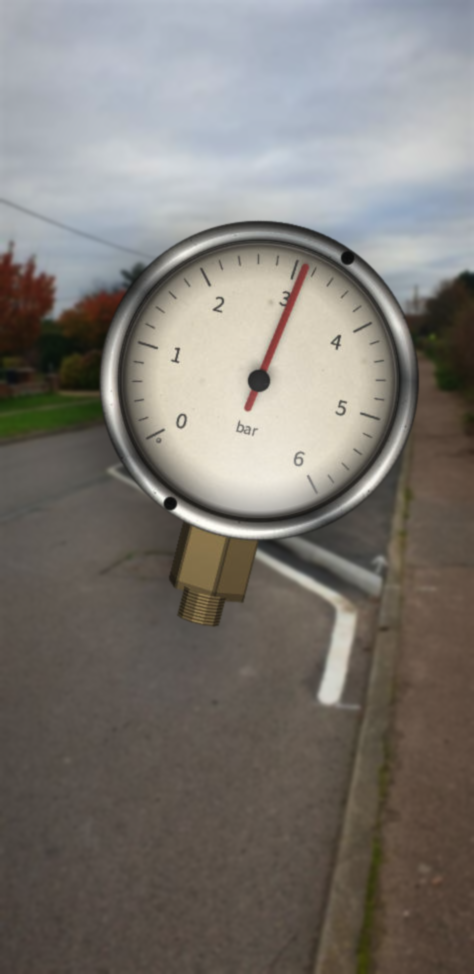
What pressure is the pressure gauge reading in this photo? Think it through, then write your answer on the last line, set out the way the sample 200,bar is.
3.1,bar
